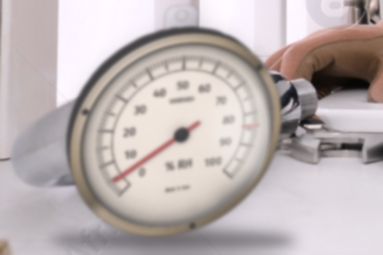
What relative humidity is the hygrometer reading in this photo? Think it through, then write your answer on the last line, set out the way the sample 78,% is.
5,%
